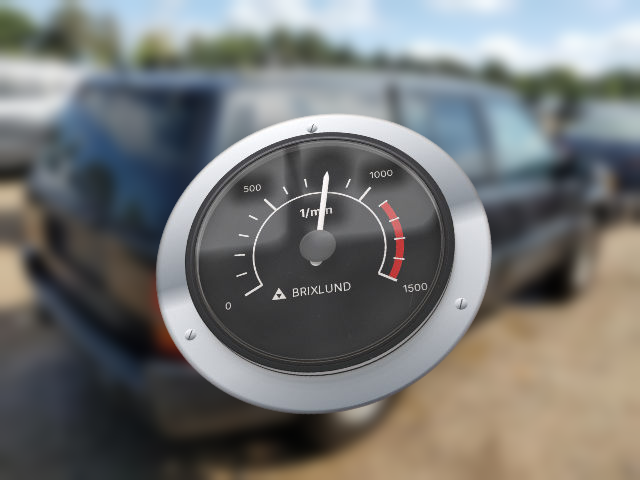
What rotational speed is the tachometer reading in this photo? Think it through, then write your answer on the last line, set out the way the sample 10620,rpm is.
800,rpm
